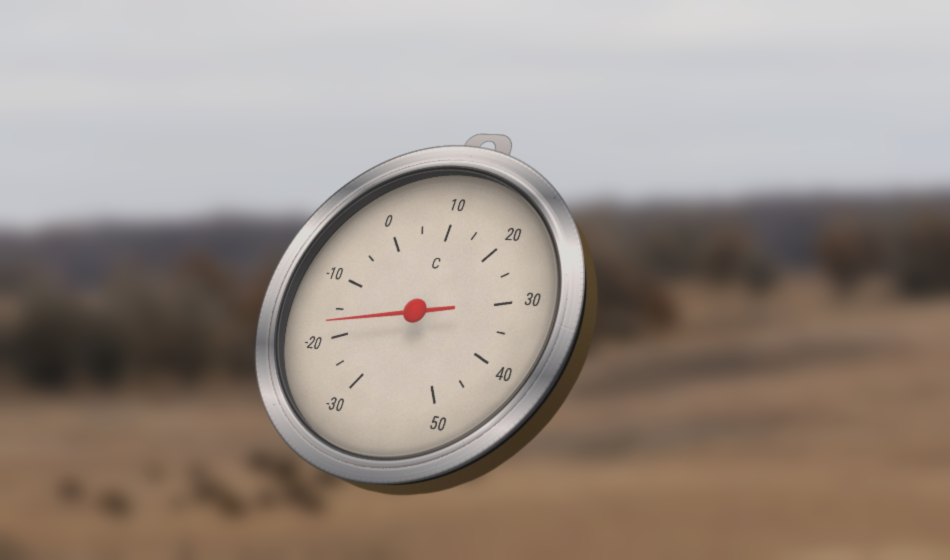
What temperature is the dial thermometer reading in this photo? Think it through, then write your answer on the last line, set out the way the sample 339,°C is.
-17.5,°C
